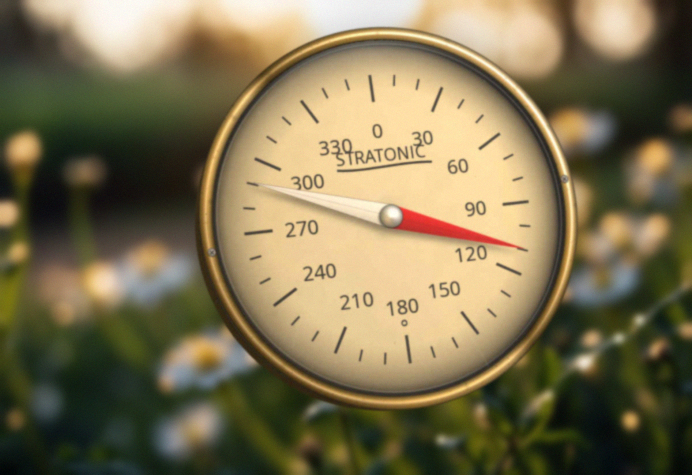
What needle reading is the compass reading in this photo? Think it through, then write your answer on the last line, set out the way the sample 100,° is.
110,°
